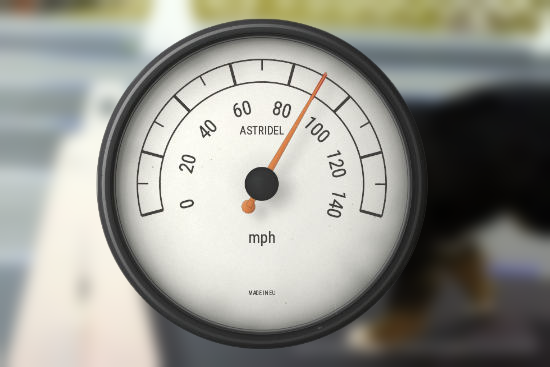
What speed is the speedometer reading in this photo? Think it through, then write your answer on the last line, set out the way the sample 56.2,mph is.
90,mph
